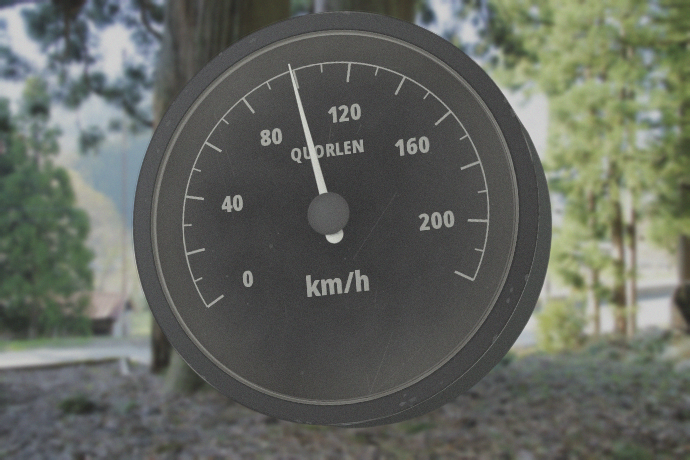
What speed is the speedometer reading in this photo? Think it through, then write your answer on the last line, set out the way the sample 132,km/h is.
100,km/h
